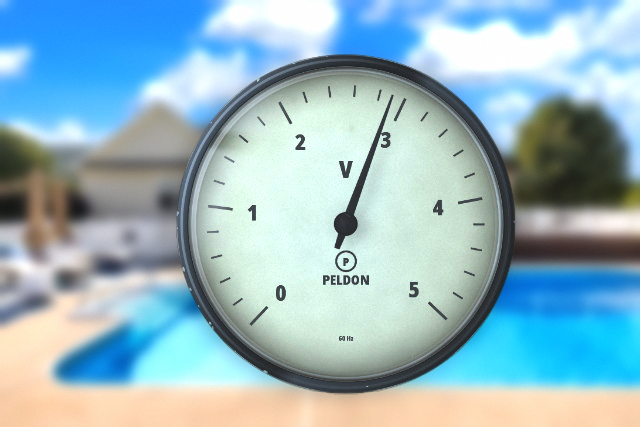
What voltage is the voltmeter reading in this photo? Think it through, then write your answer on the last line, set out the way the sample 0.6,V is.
2.9,V
